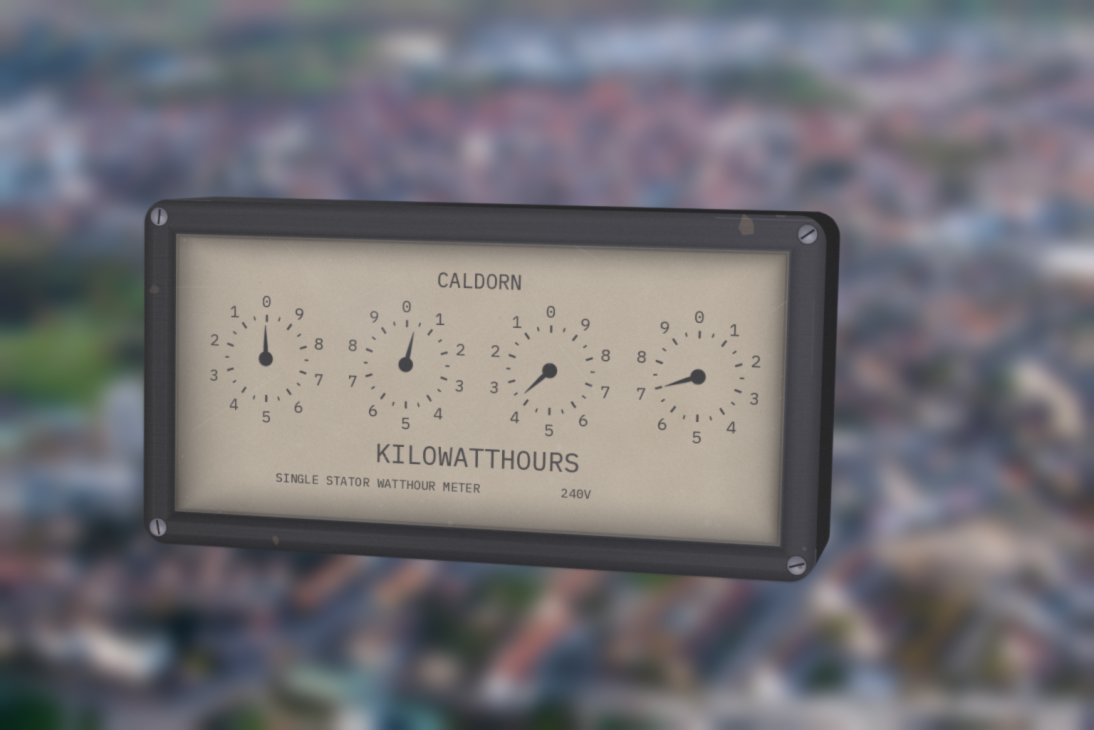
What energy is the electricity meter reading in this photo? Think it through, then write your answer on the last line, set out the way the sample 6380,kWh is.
37,kWh
